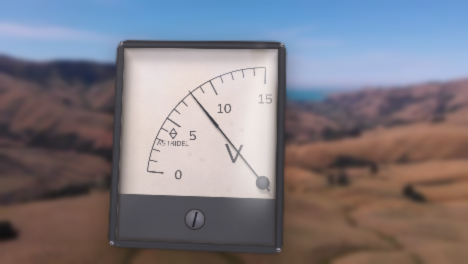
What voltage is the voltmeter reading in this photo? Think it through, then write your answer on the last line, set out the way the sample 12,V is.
8,V
